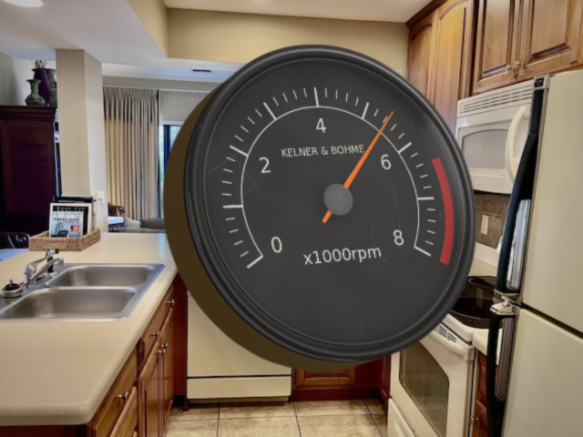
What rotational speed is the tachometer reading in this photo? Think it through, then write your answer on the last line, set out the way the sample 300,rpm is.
5400,rpm
